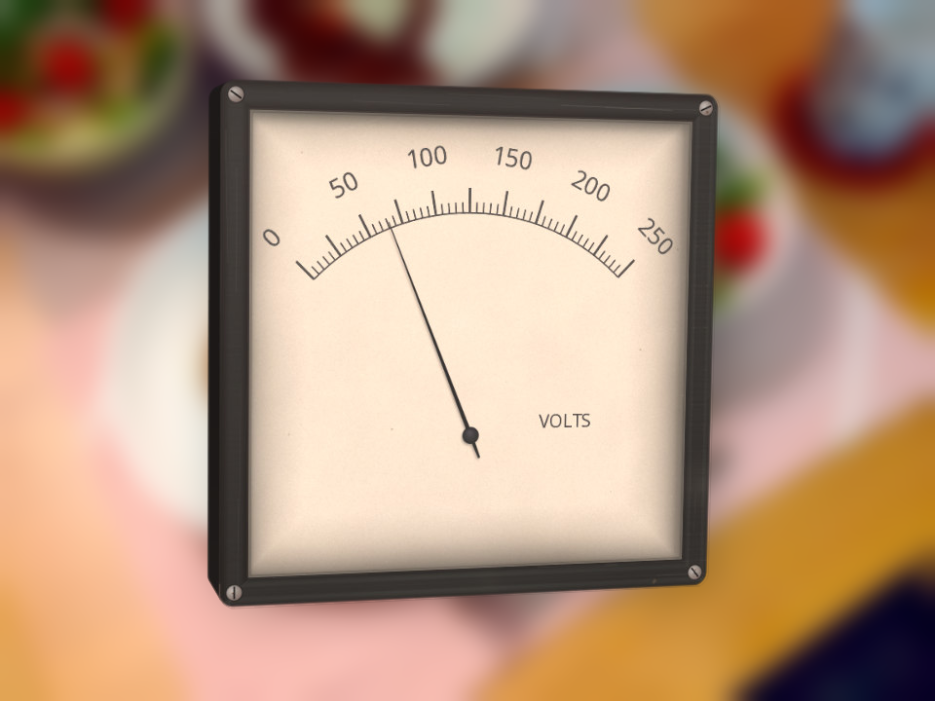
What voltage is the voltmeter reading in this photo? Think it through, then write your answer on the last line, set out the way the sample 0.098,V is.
65,V
